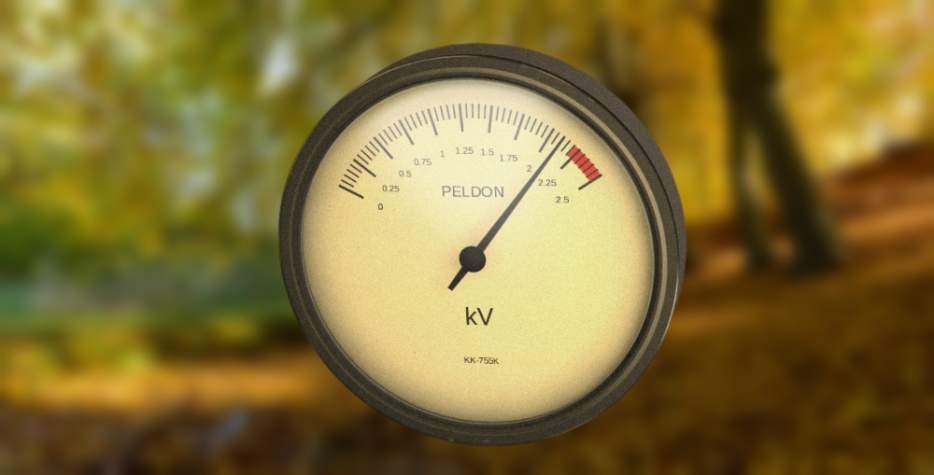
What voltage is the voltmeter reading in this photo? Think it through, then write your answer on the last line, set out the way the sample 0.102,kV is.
2.1,kV
